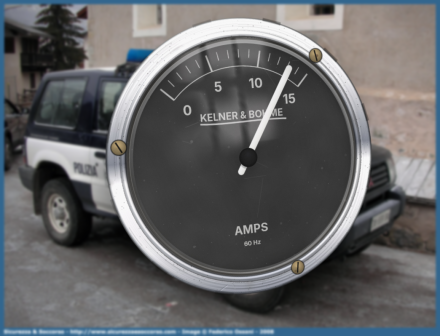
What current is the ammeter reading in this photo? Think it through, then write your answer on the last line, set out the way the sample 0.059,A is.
13,A
